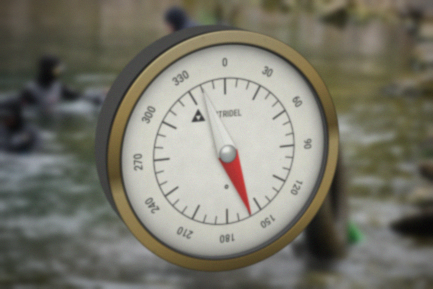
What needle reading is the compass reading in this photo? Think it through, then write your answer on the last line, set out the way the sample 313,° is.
160,°
